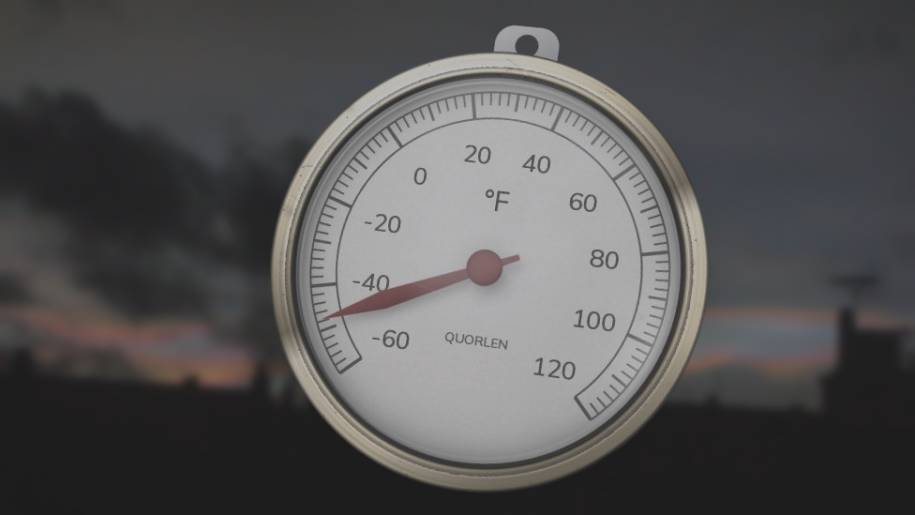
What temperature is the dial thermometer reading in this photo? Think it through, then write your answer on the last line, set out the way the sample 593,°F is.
-48,°F
